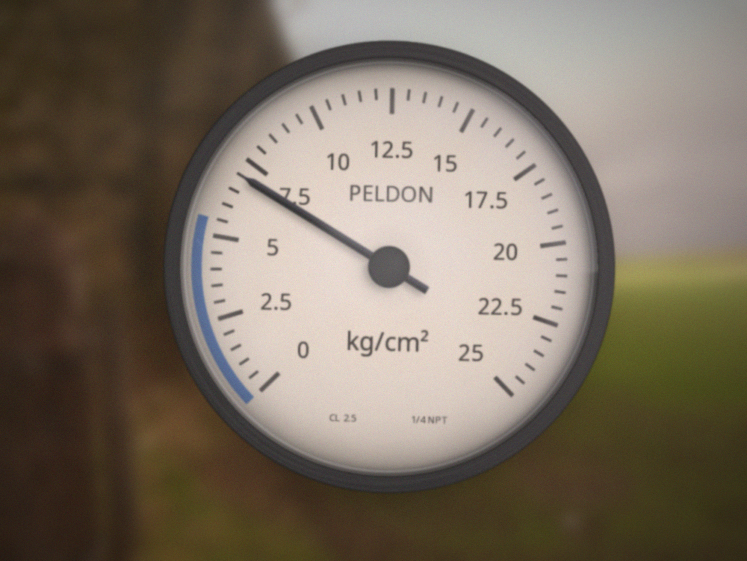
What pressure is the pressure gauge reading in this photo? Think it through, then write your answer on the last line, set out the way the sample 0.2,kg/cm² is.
7,kg/cm²
